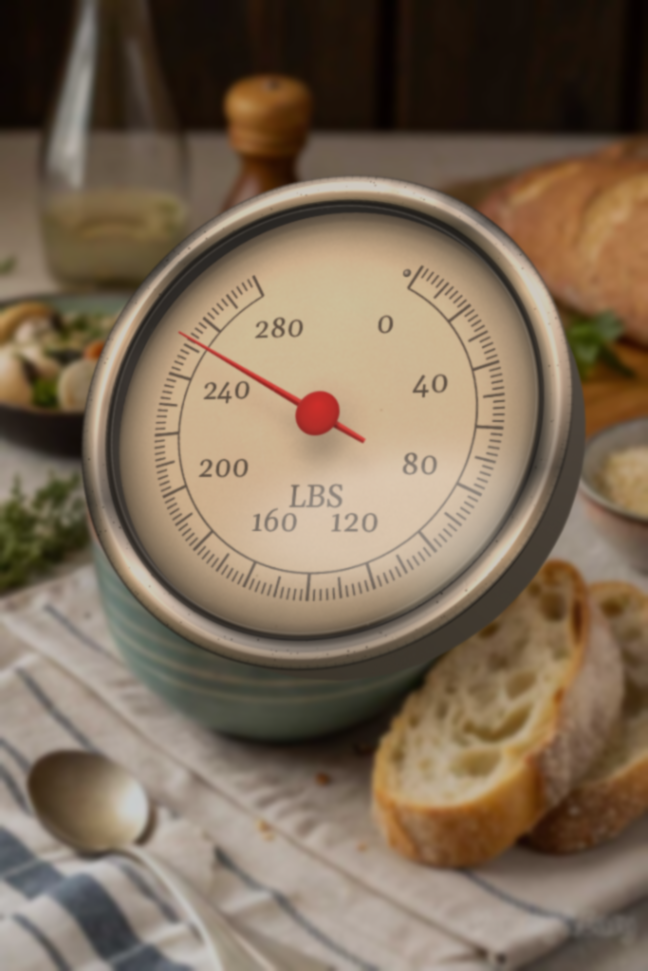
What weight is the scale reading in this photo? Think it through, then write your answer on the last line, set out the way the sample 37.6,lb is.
252,lb
